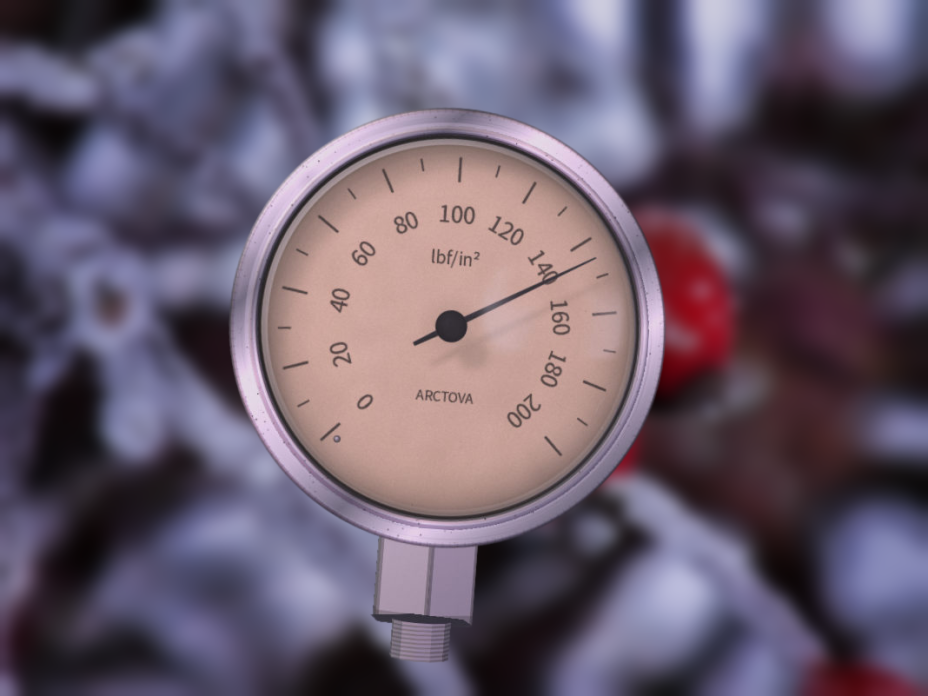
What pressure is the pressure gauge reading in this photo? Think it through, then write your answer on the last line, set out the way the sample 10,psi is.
145,psi
